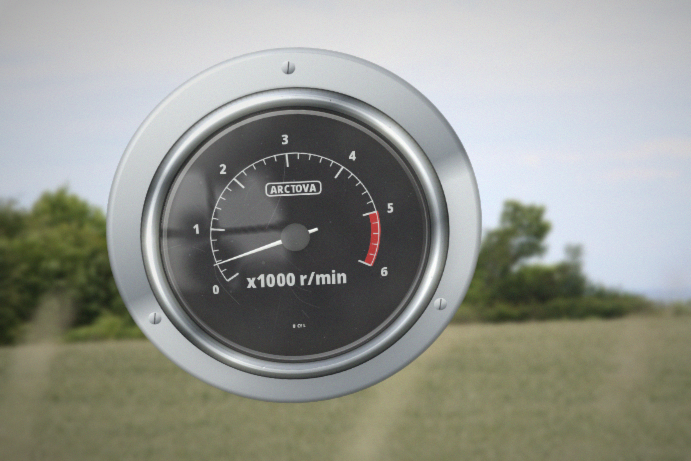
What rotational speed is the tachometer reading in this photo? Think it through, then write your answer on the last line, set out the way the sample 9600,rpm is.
400,rpm
